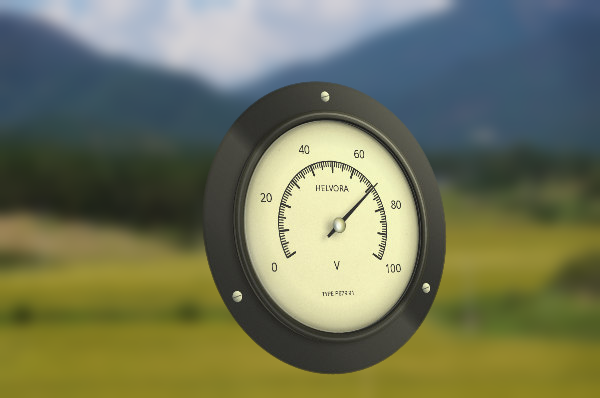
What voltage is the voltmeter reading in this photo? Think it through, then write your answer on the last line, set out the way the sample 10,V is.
70,V
